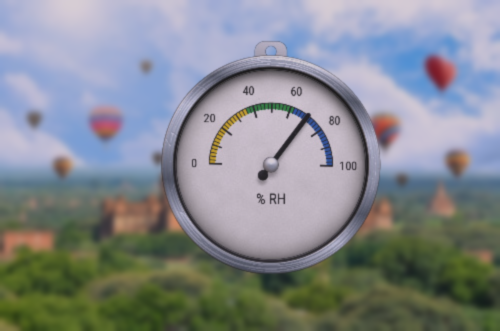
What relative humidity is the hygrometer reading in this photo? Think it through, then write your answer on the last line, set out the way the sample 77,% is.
70,%
